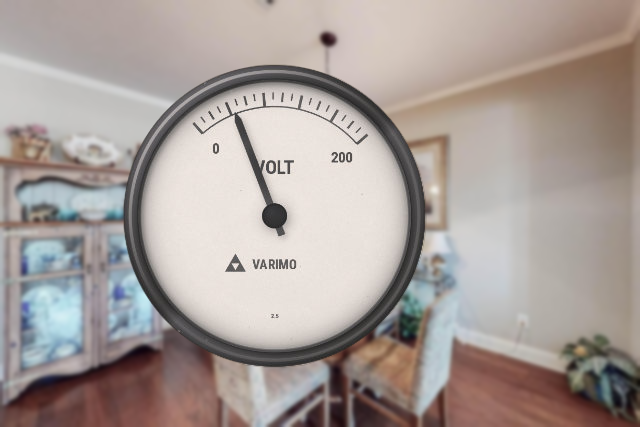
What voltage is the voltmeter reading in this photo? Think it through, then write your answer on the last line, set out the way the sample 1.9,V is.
45,V
